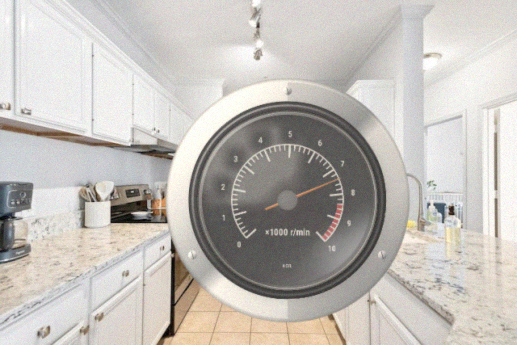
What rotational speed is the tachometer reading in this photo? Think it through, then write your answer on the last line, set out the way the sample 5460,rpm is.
7400,rpm
